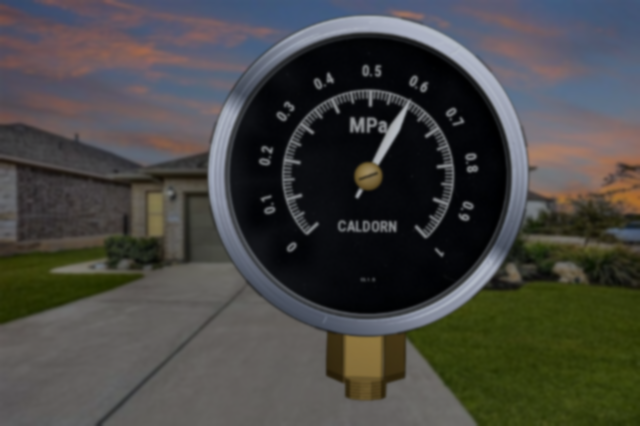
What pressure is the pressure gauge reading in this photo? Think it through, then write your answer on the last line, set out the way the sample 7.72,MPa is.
0.6,MPa
